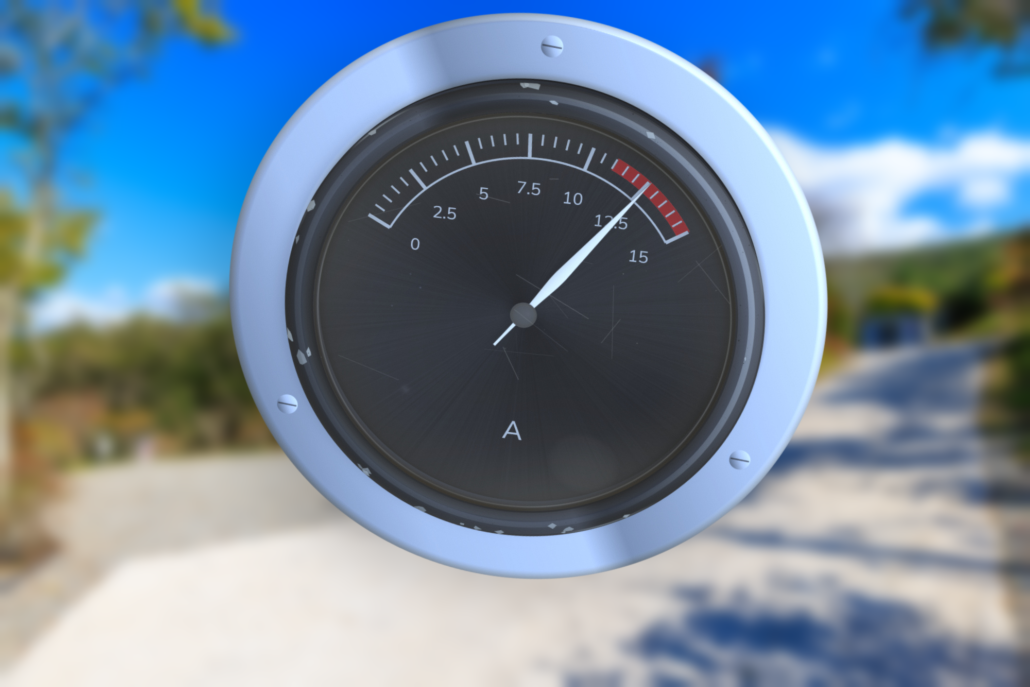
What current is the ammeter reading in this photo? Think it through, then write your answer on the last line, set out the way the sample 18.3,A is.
12.5,A
